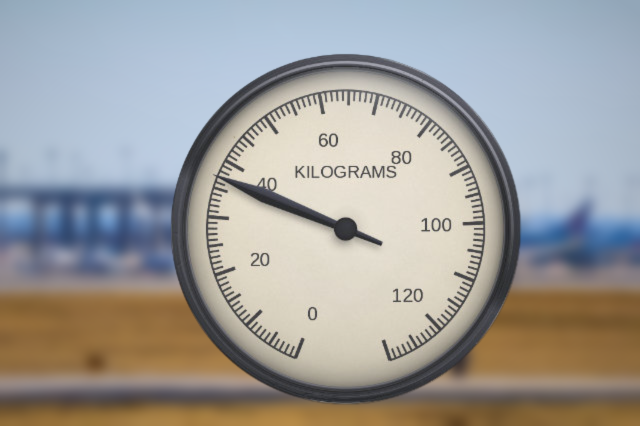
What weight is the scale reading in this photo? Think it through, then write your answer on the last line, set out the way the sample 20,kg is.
37,kg
